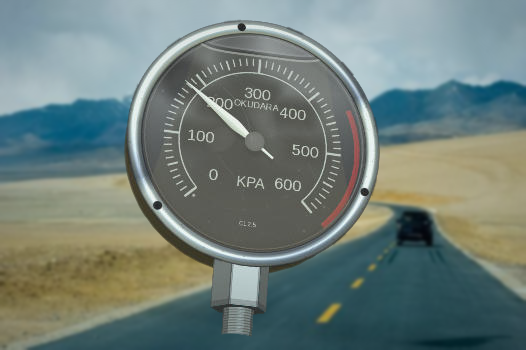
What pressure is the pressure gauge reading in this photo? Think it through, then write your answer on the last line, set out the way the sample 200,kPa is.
180,kPa
